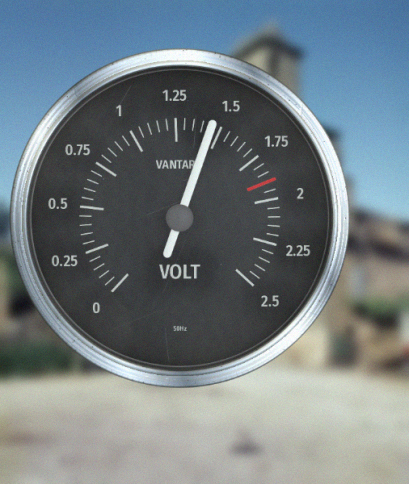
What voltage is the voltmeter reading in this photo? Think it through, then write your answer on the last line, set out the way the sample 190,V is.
1.45,V
